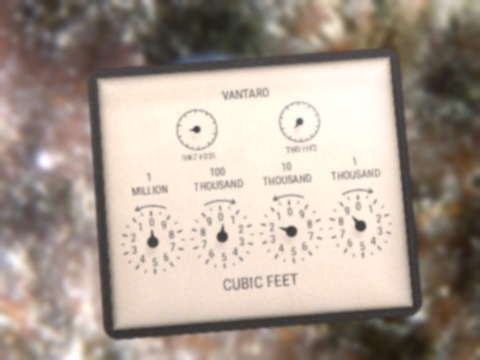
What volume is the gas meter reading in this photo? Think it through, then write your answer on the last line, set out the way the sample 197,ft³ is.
1900,ft³
